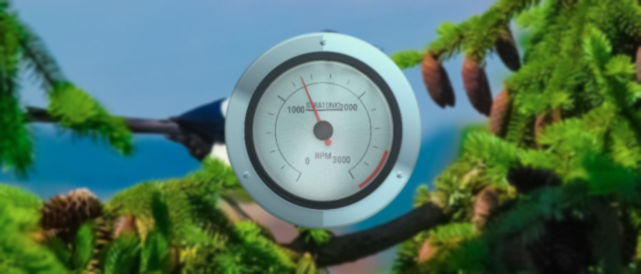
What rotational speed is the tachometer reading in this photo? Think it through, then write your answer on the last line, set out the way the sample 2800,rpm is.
1300,rpm
